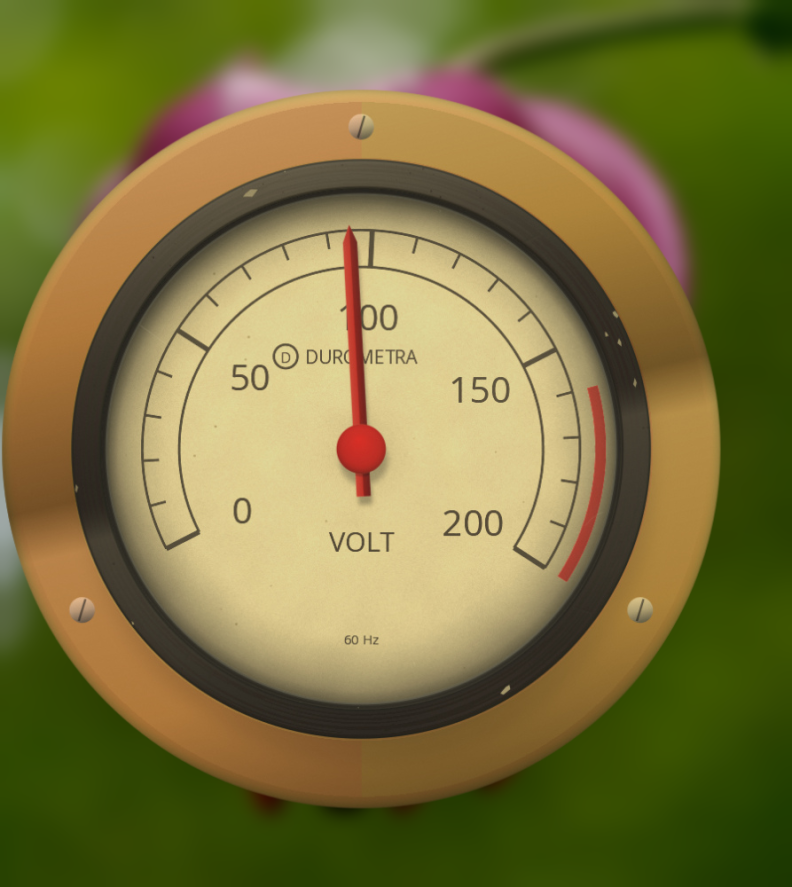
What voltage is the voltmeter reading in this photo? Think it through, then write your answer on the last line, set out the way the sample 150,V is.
95,V
